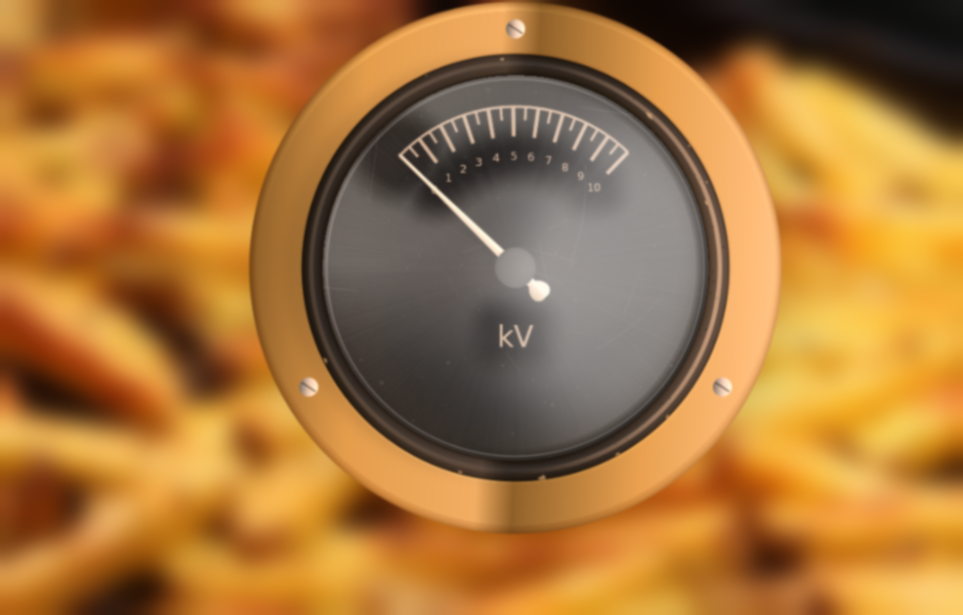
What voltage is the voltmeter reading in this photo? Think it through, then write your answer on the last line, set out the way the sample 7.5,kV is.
0,kV
